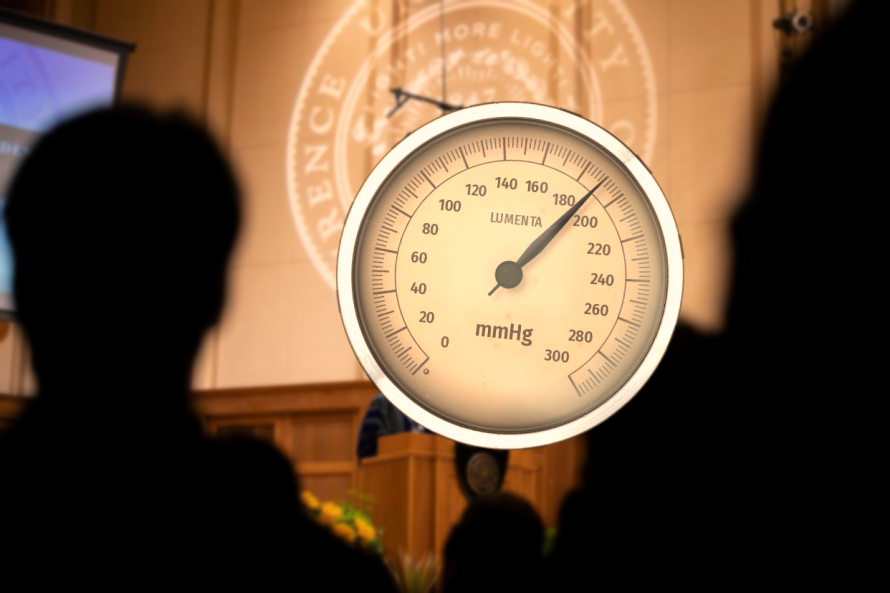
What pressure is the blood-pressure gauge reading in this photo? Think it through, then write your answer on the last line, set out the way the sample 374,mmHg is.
190,mmHg
